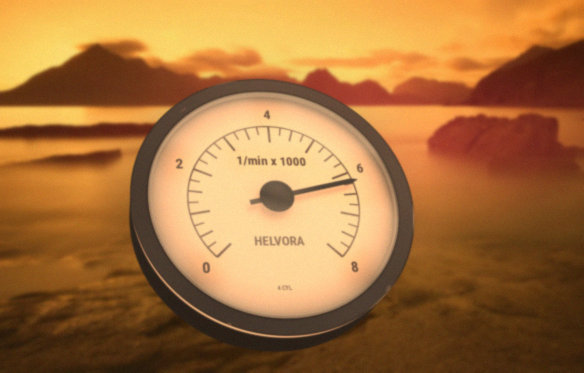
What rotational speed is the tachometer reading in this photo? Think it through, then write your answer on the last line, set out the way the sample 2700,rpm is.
6250,rpm
